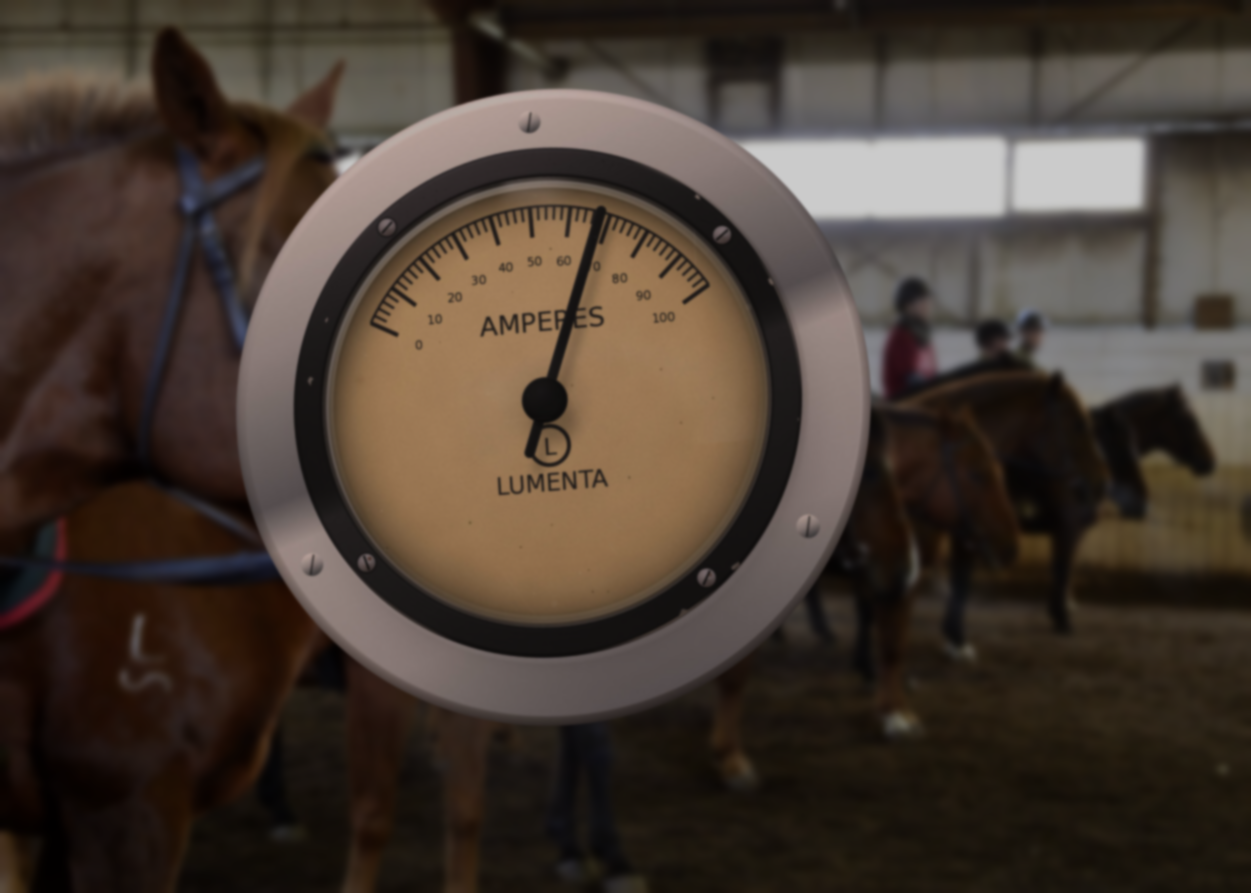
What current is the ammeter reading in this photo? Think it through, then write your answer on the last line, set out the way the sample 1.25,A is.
68,A
